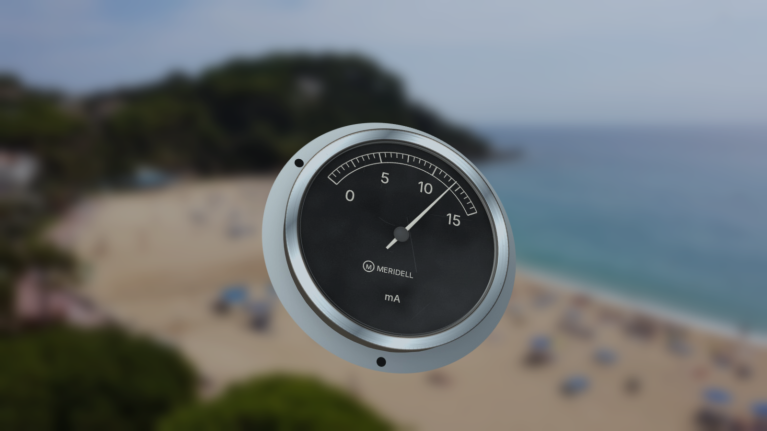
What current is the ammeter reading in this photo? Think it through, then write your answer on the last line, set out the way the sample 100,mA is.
12,mA
